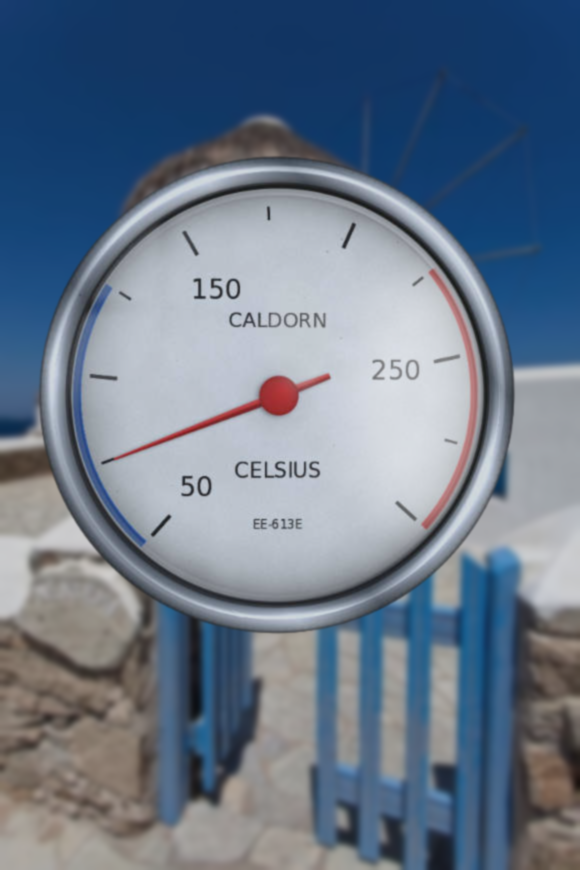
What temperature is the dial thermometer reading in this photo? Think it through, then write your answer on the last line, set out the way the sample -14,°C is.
75,°C
